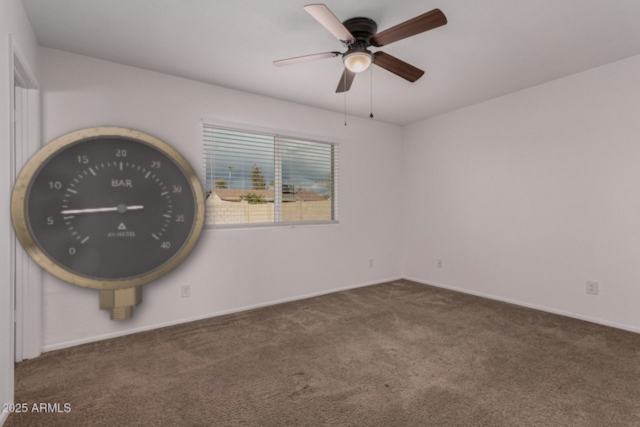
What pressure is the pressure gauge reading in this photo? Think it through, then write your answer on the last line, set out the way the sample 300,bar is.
6,bar
